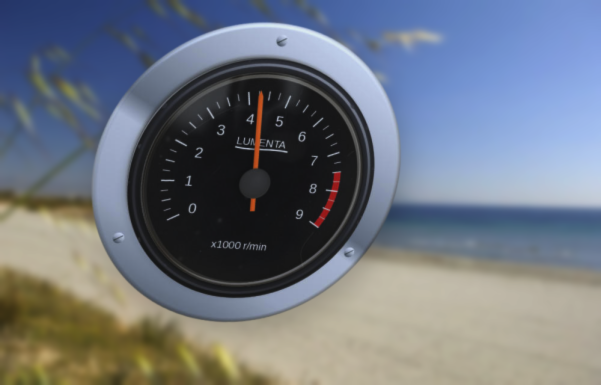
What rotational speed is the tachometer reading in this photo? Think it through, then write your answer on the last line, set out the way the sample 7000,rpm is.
4250,rpm
